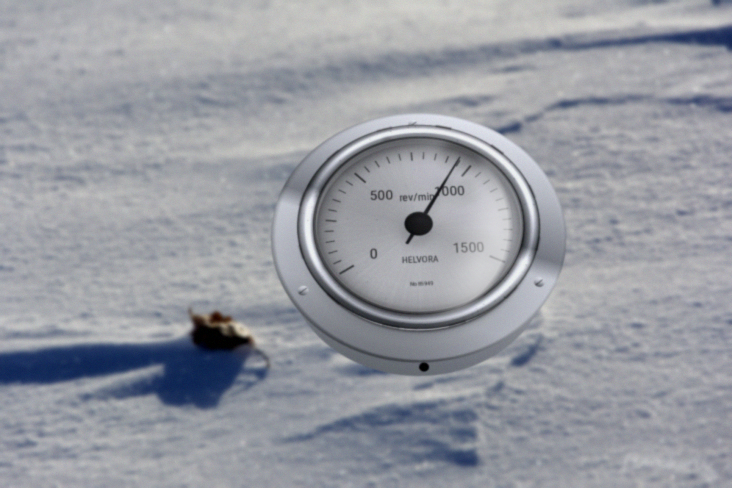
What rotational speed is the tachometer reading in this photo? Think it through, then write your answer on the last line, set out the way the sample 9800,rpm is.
950,rpm
